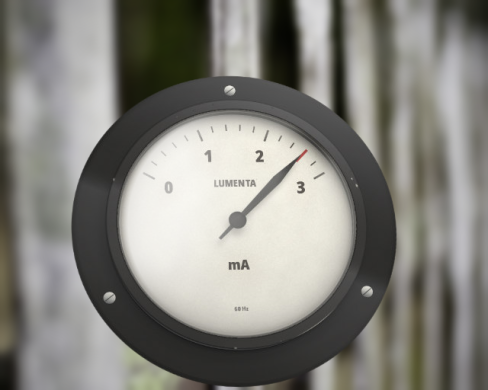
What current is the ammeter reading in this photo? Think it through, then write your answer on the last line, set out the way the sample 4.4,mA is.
2.6,mA
